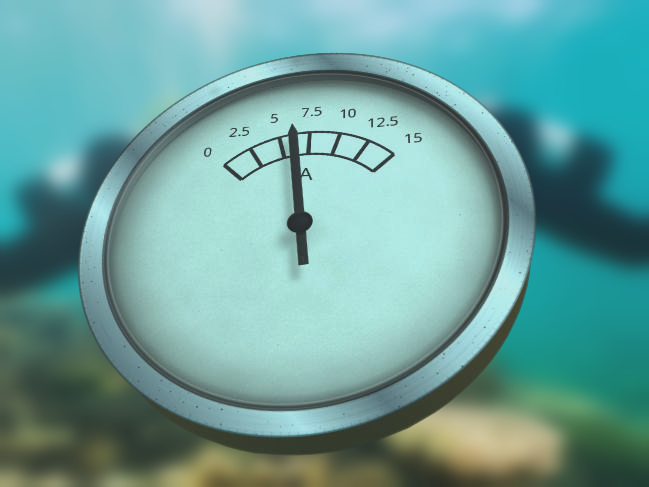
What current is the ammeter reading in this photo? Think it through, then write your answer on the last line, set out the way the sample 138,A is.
6.25,A
